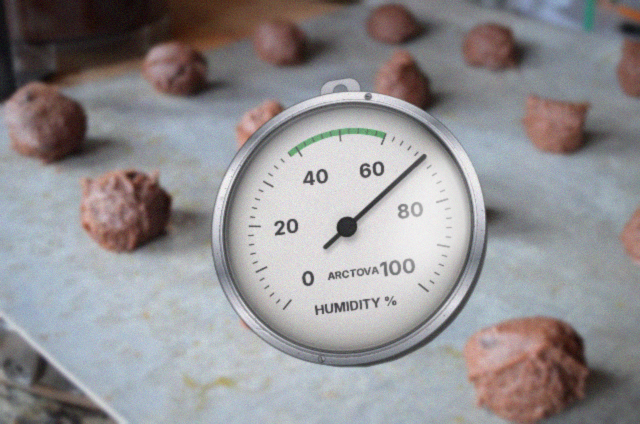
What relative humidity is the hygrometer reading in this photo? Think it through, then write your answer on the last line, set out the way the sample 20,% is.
70,%
